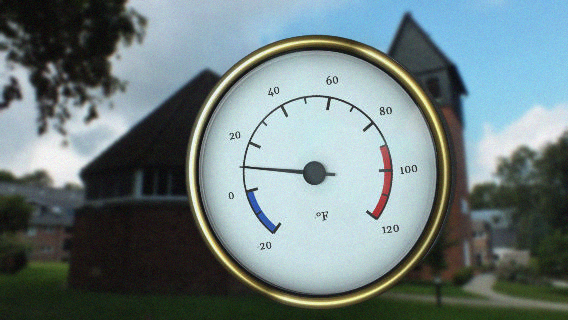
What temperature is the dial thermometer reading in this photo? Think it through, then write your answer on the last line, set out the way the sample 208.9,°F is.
10,°F
